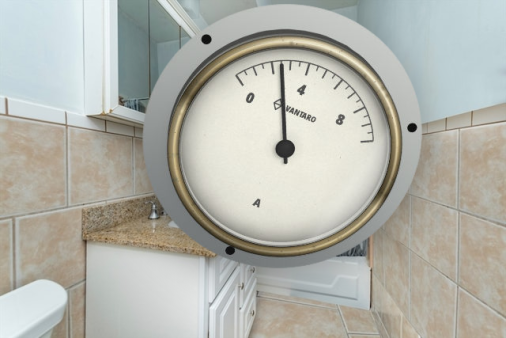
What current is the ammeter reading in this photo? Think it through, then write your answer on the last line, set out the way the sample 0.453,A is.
2.5,A
